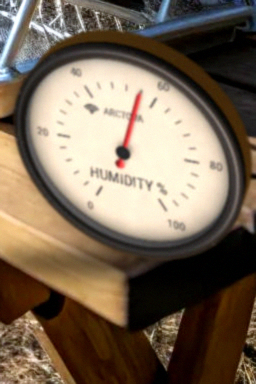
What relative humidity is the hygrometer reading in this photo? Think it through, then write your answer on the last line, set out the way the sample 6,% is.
56,%
